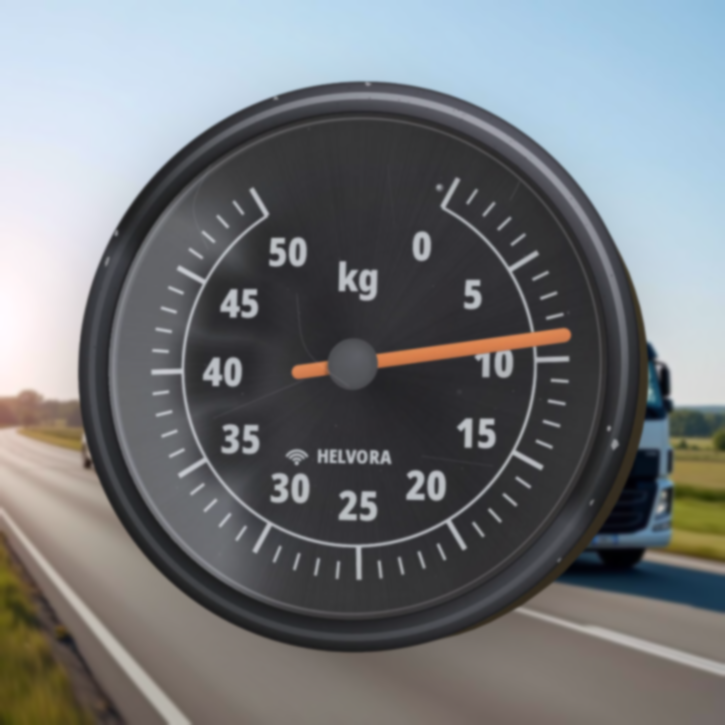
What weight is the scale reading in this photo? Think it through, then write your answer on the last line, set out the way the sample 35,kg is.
9,kg
